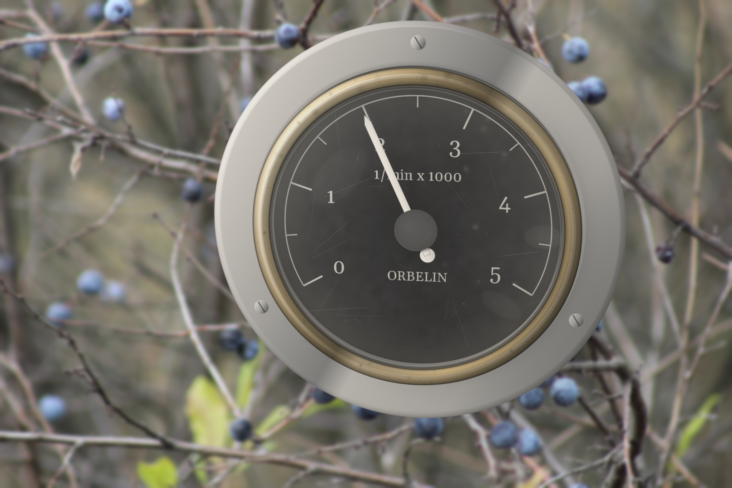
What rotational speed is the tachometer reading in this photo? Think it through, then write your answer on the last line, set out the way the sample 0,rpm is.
2000,rpm
